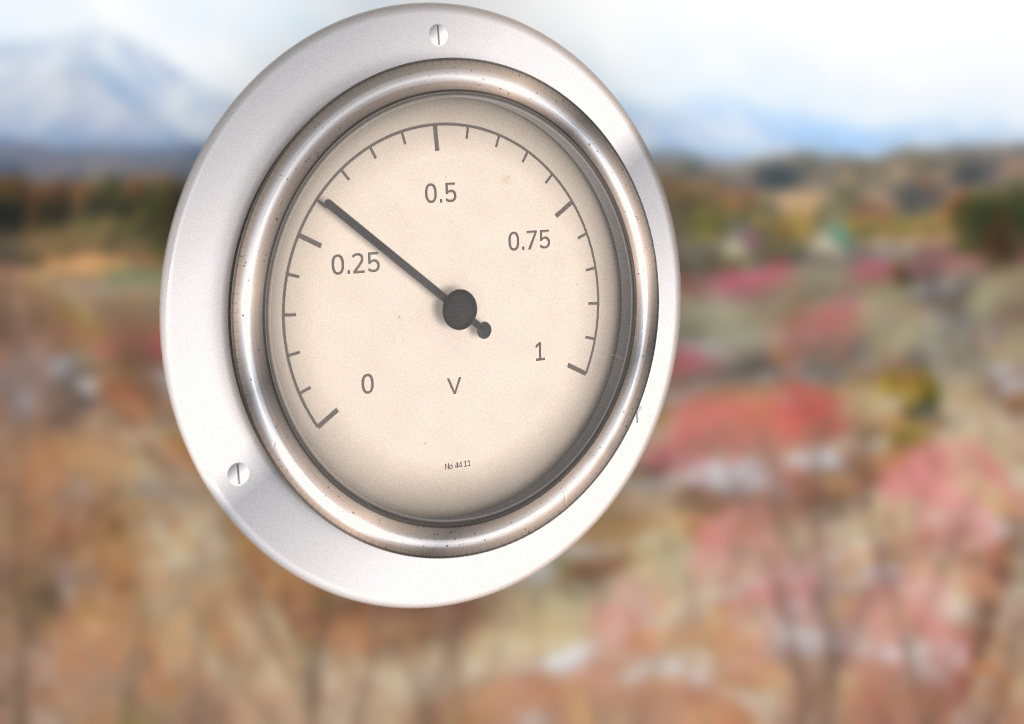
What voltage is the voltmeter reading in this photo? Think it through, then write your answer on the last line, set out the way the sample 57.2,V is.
0.3,V
